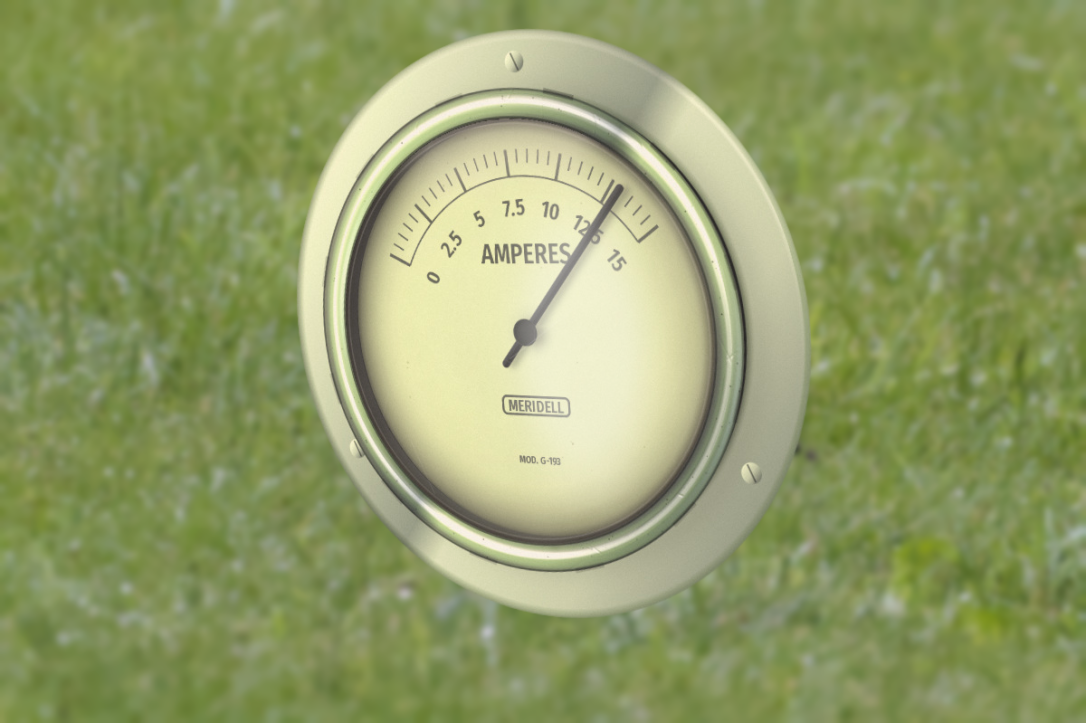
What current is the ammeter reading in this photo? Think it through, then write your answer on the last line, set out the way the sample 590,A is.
13,A
